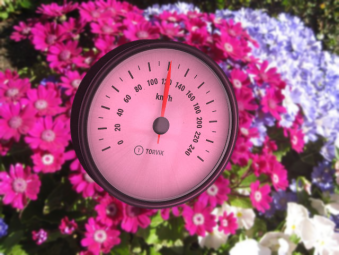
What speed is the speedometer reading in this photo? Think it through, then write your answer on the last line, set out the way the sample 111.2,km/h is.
120,km/h
